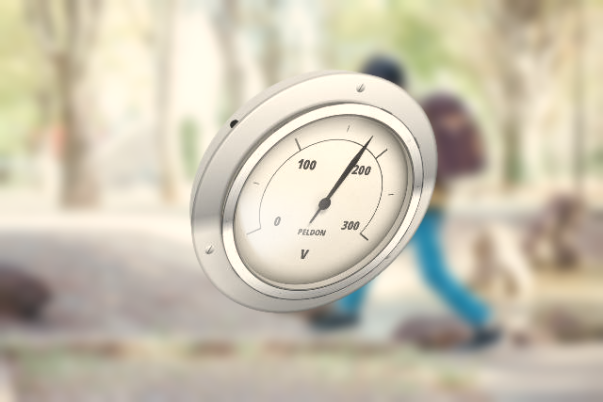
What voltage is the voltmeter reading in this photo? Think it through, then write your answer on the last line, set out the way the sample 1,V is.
175,V
